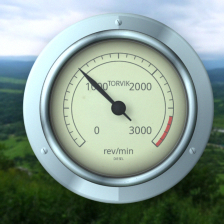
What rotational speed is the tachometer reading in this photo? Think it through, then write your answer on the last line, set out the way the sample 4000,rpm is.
1000,rpm
